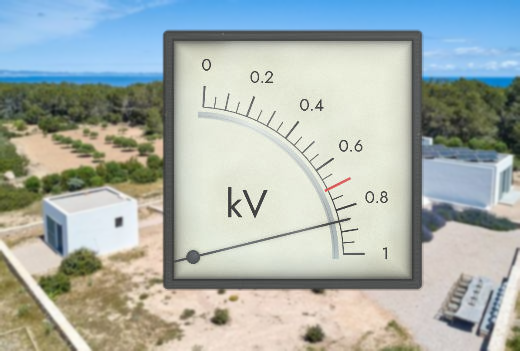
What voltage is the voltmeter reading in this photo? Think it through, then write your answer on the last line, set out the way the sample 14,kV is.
0.85,kV
